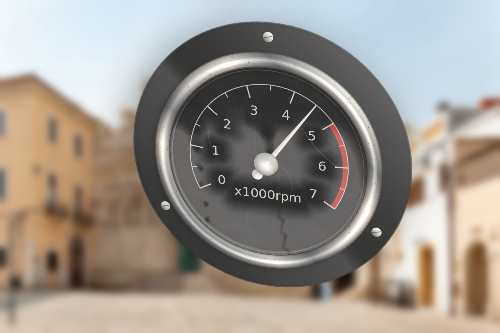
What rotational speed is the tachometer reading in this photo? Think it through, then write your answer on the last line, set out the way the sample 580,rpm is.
4500,rpm
